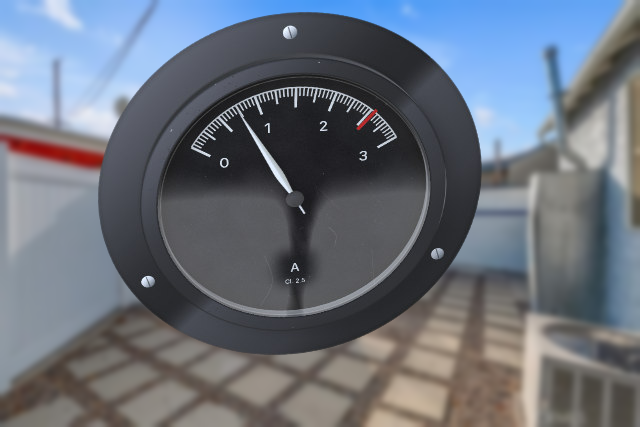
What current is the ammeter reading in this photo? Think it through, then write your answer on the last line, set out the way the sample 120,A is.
0.75,A
